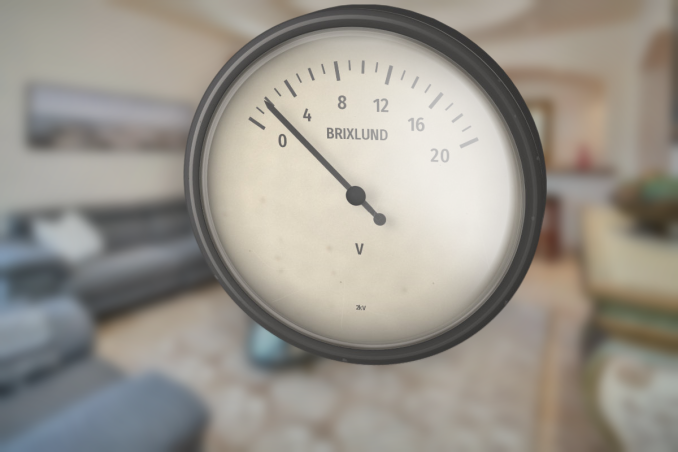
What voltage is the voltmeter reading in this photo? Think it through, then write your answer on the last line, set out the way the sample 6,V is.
2,V
